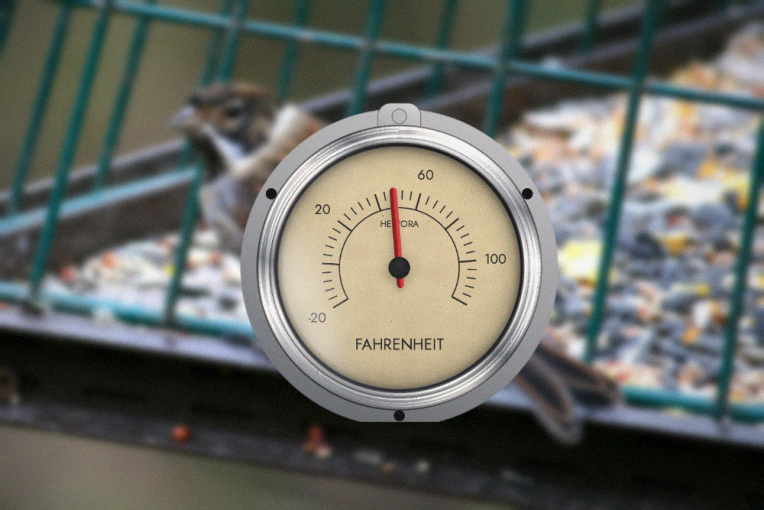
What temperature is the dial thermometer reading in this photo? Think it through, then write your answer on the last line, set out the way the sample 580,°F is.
48,°F
